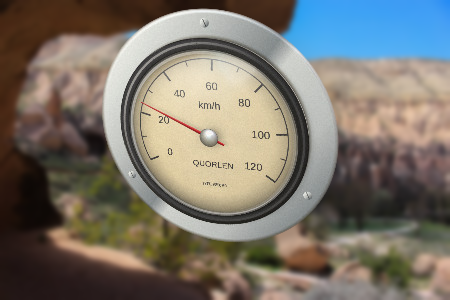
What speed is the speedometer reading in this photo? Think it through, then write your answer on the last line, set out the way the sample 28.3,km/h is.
25,km/h
